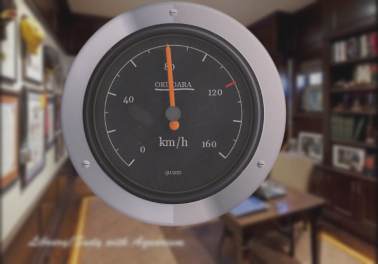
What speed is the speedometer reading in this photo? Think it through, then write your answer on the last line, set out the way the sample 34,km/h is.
80,km/h
